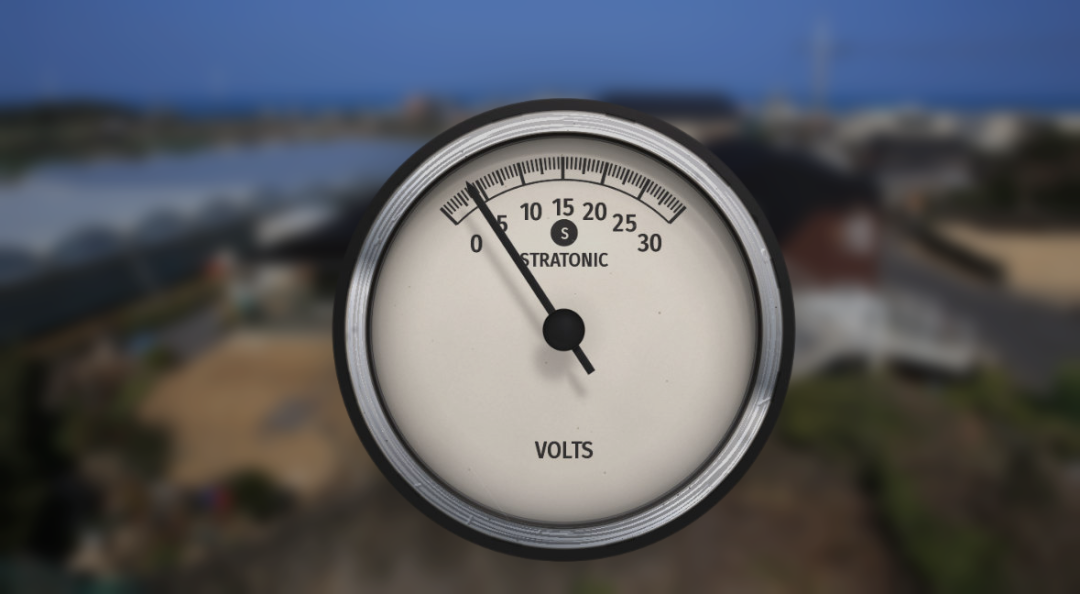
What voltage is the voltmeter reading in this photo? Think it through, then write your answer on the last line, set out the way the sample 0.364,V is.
4,V
